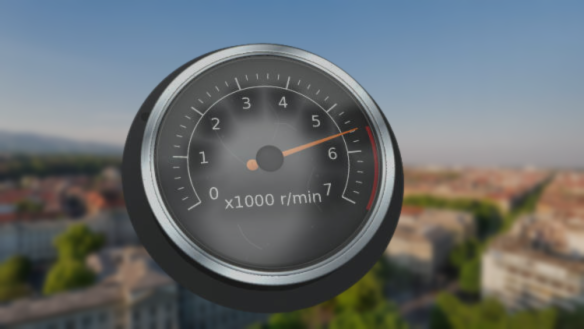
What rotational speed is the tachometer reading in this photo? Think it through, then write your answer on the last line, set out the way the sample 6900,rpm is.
5600,rpm
